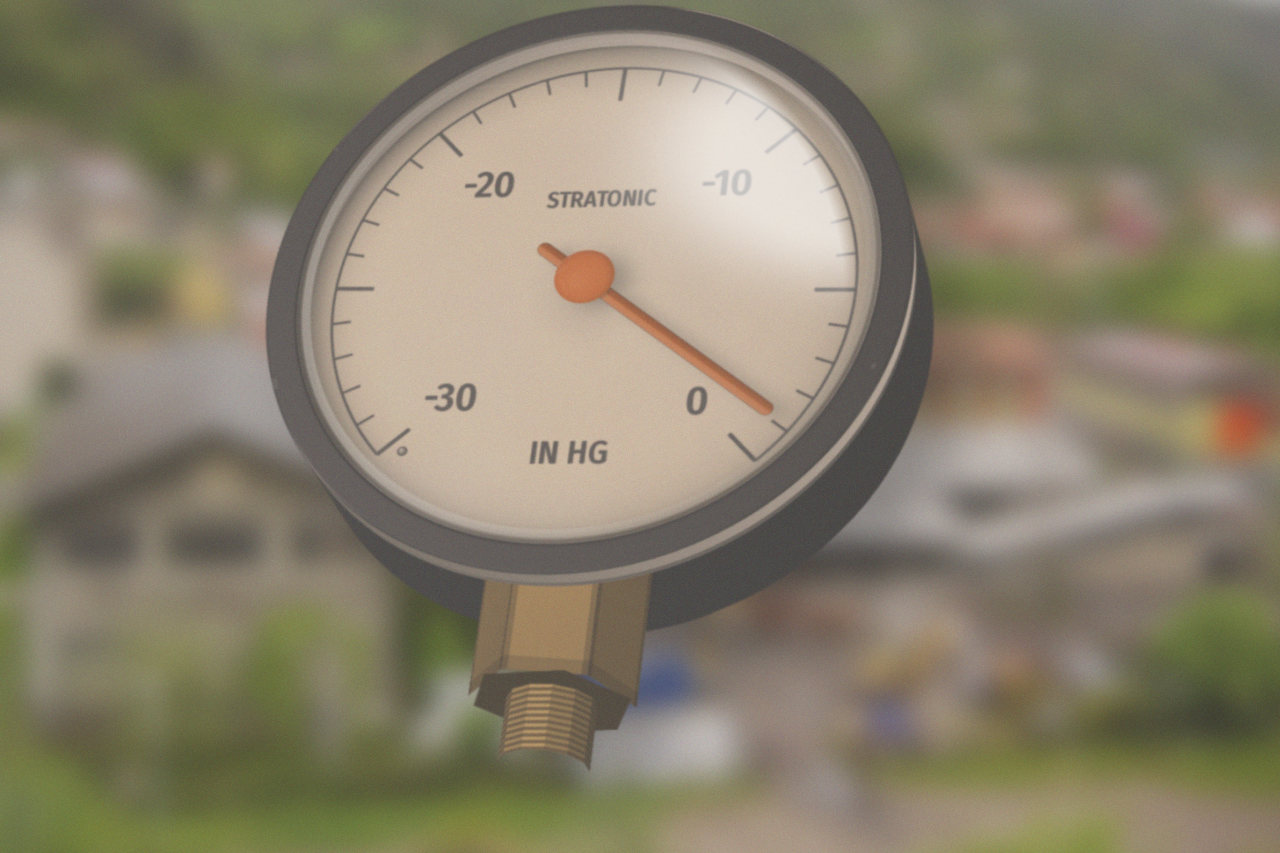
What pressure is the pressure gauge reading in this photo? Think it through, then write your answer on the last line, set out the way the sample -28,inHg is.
-1,inHg
